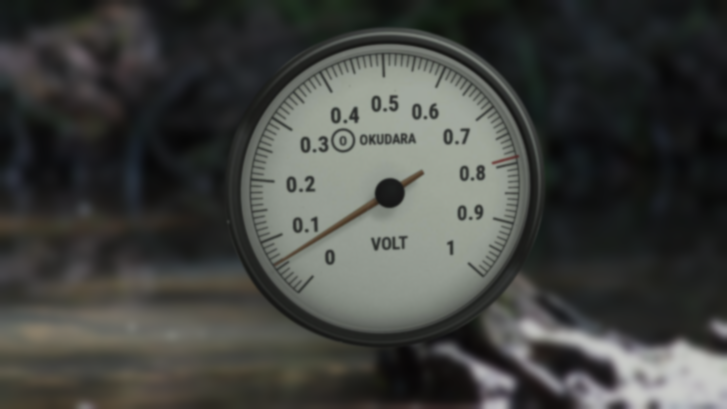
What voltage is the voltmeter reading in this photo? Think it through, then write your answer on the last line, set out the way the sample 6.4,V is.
0.06,V
